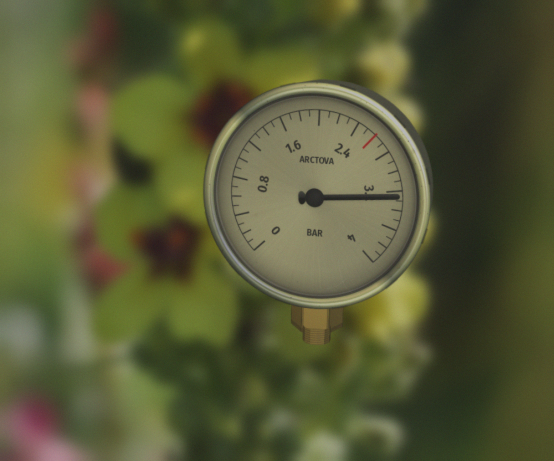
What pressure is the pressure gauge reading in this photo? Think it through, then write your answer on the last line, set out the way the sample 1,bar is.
3.25,bar
